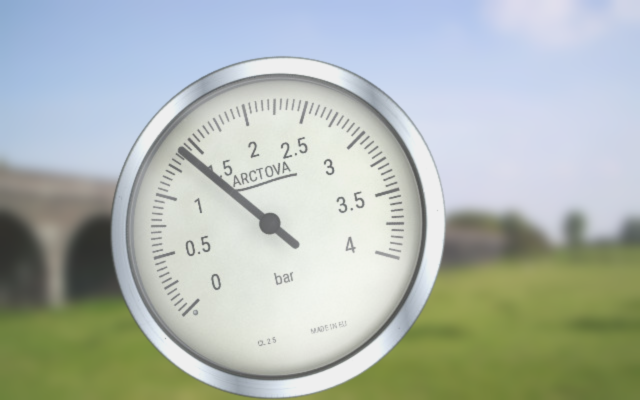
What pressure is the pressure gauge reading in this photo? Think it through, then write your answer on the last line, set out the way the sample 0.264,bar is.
1.4,bar
